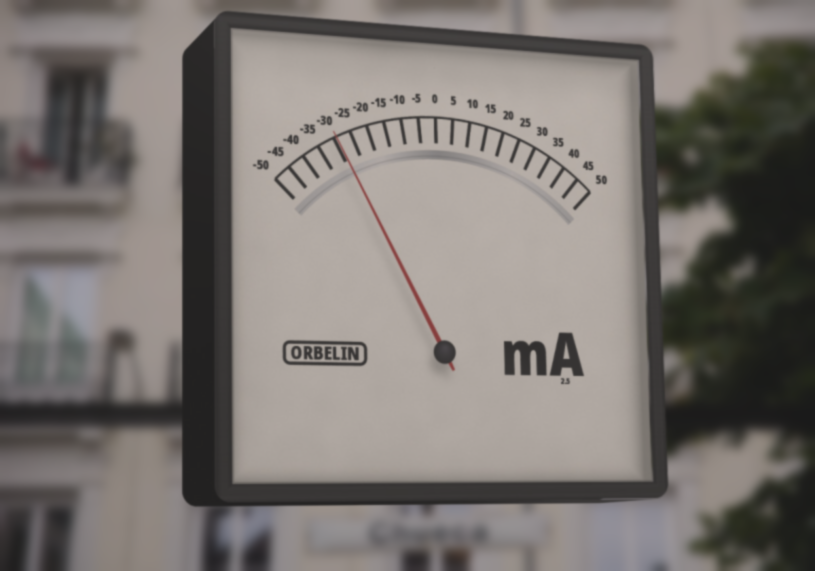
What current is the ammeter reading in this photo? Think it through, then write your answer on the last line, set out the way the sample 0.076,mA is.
-30,mA
